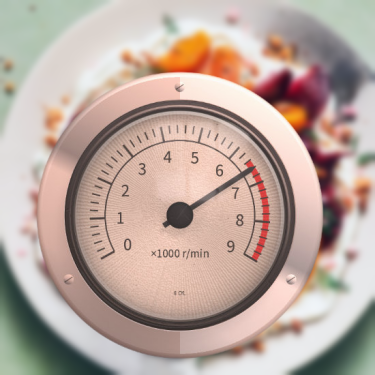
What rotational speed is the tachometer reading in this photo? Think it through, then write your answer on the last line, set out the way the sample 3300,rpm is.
6600,rpm
